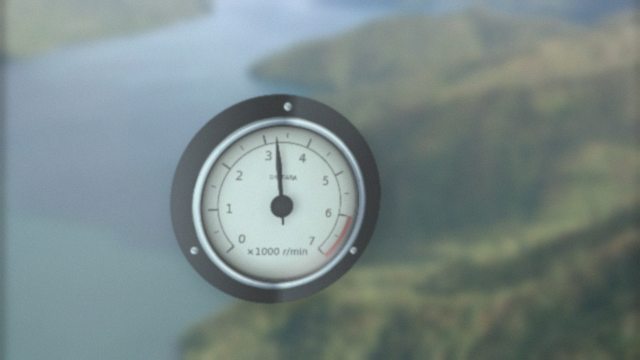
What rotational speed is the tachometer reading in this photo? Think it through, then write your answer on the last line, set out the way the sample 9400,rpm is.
3250,rpm
